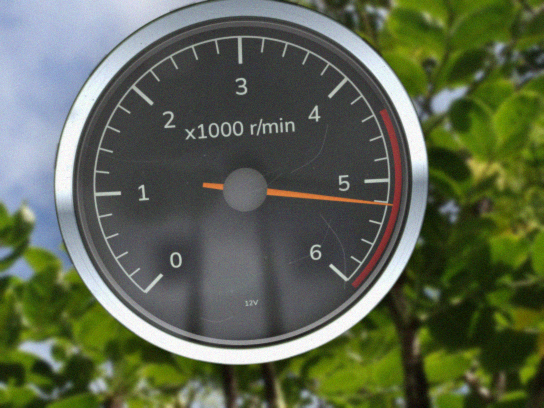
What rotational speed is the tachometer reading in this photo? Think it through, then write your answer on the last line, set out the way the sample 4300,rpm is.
5200,rpm
